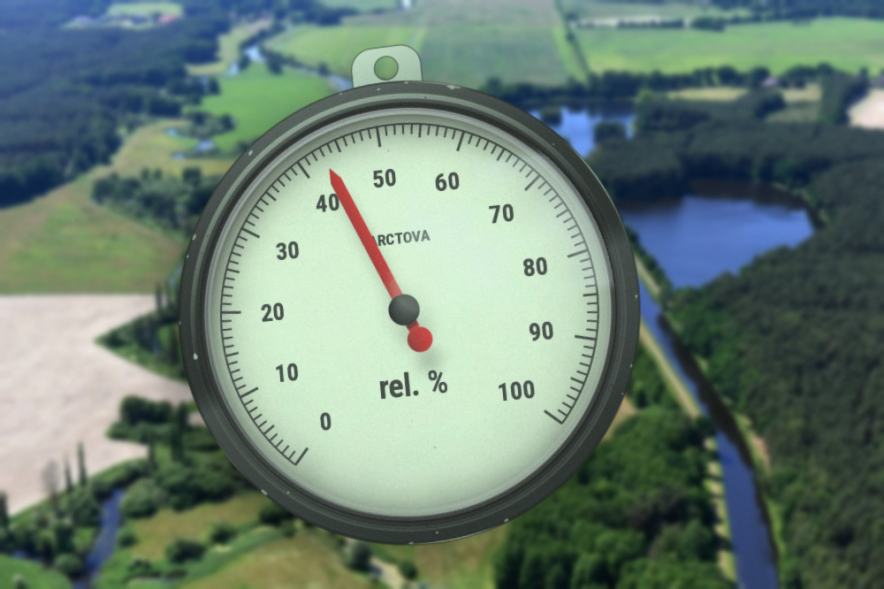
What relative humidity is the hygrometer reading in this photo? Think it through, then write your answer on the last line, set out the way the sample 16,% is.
43,%
